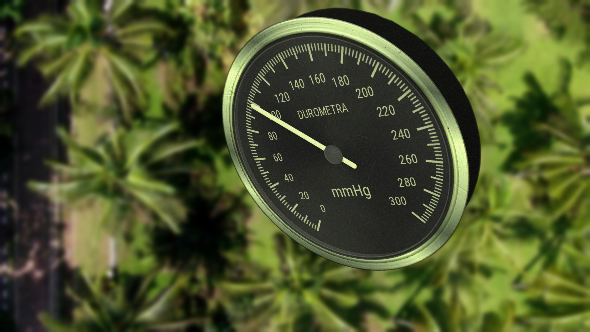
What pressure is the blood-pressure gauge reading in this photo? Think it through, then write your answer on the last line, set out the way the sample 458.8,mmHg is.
100,mmHg
